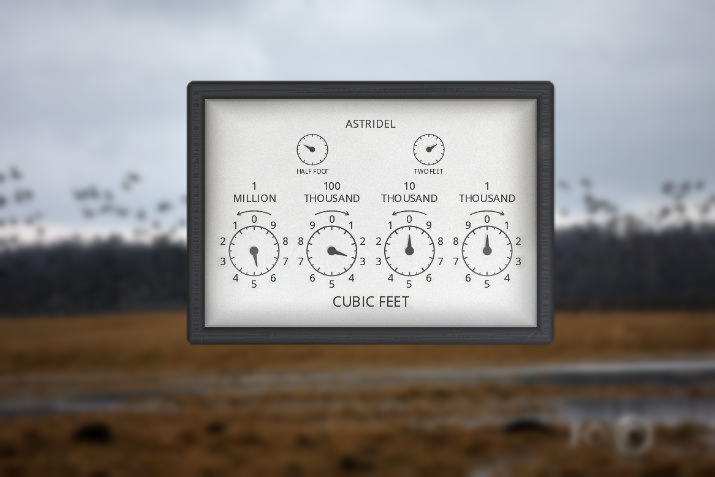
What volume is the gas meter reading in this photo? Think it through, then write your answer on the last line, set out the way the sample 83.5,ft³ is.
530000,ft³
